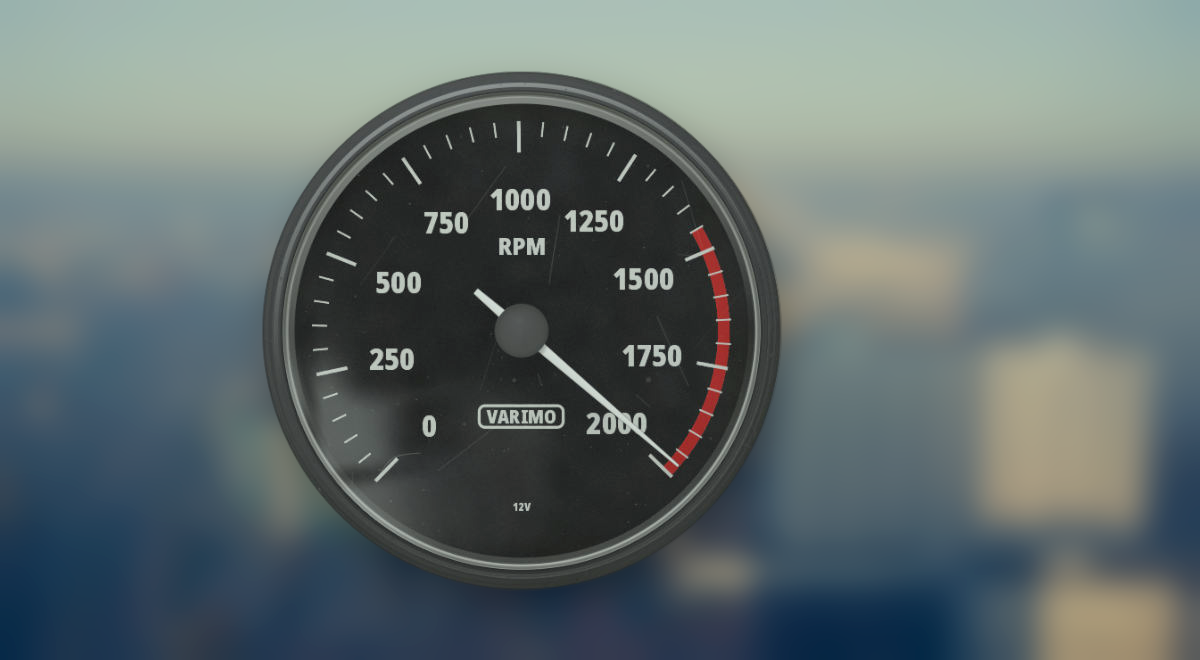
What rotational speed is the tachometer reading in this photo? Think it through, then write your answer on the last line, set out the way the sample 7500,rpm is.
1975,rpm
